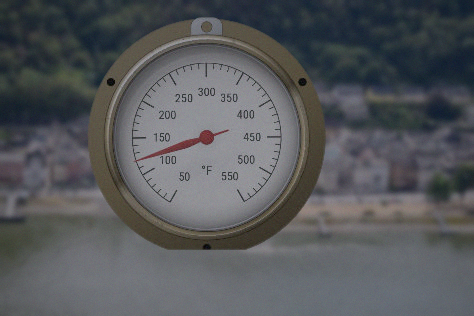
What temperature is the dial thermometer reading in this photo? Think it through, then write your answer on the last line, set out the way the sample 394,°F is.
120,°F
